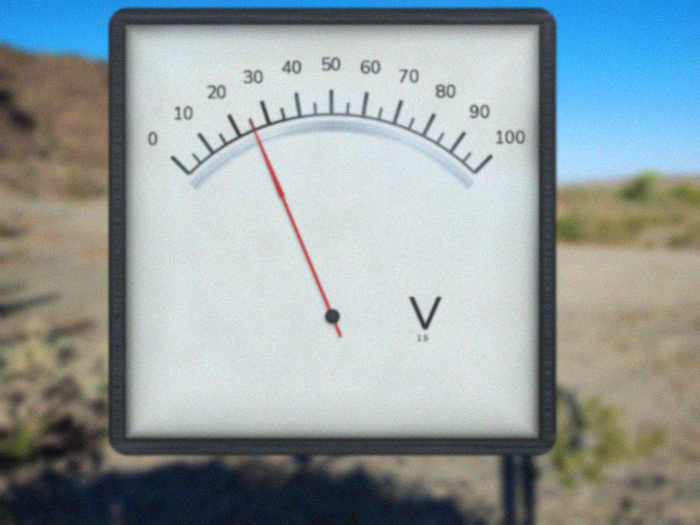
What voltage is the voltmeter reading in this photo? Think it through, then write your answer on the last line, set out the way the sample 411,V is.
25,V
